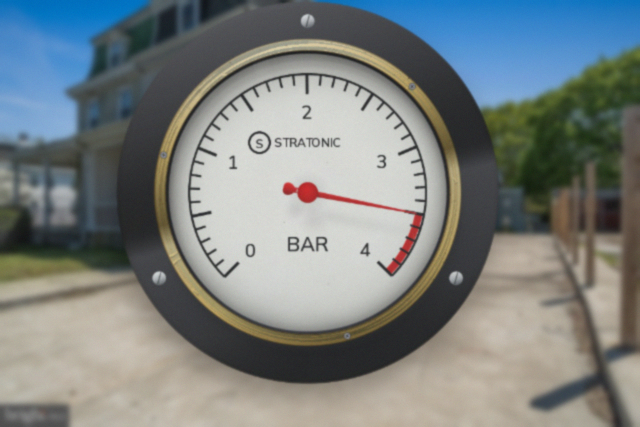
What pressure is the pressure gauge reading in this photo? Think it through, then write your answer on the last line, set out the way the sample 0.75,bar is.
3.5,bar
